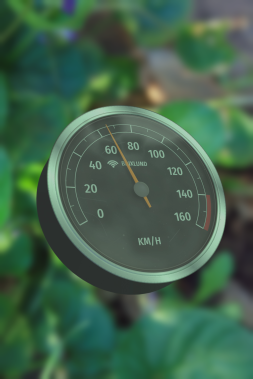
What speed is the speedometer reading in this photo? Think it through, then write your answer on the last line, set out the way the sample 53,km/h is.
65,km/h
